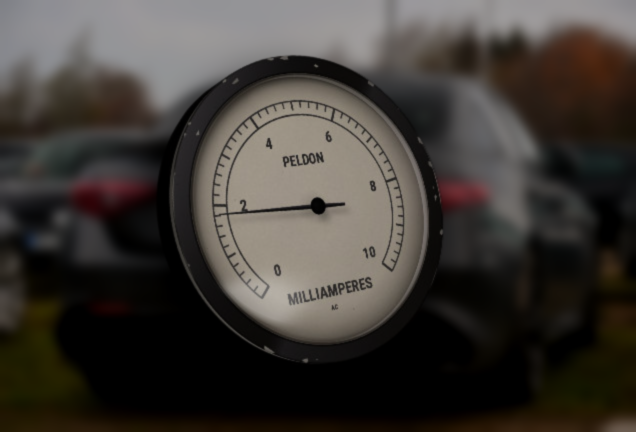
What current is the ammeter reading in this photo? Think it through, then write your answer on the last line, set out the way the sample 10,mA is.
1.8,mA
